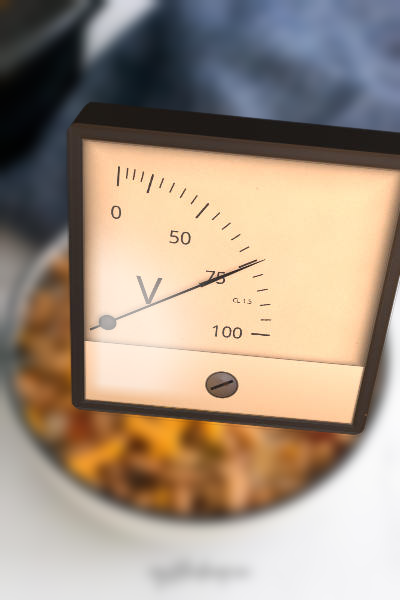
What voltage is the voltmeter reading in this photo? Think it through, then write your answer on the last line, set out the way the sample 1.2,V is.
75,V
